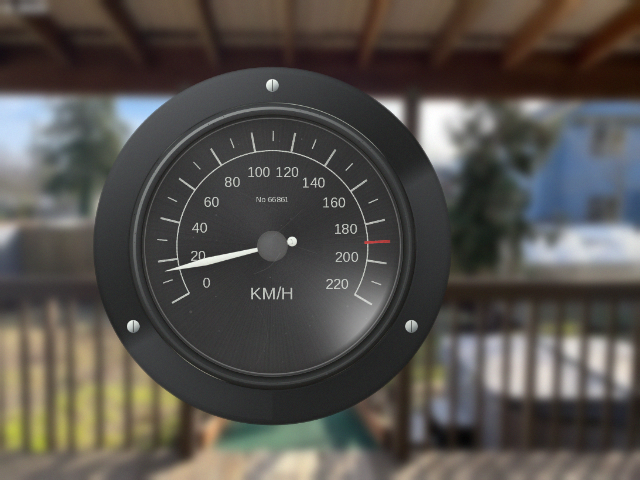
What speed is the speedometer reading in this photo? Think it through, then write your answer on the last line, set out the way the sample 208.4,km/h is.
15,km/h
